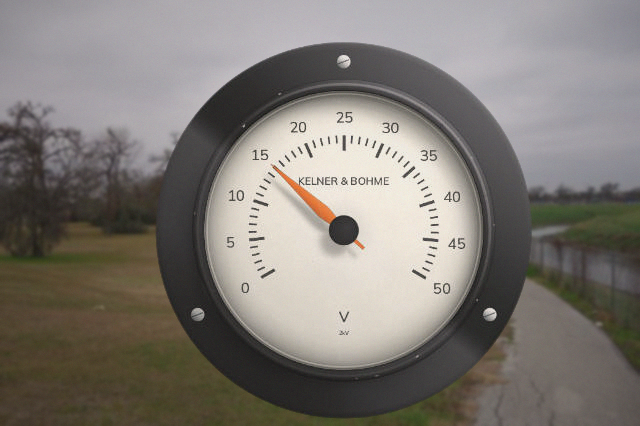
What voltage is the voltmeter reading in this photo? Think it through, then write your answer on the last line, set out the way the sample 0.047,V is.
15,V
